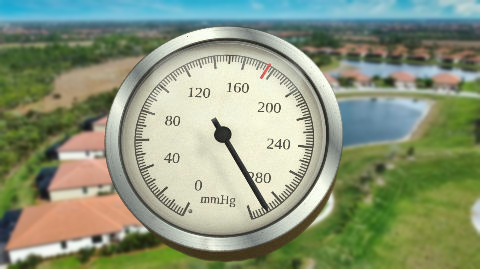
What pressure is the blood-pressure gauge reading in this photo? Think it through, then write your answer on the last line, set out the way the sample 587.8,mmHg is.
290,mmHg
